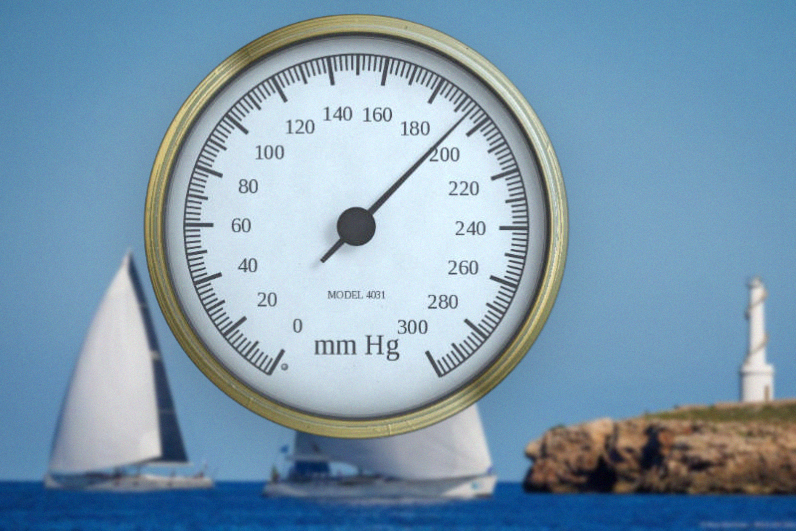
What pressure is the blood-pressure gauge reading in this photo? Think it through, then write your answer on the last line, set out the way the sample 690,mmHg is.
194,mmHg
